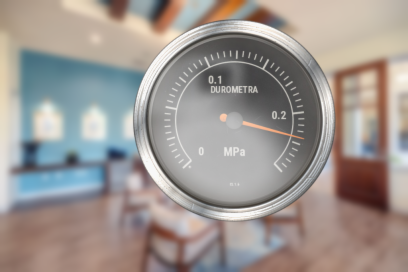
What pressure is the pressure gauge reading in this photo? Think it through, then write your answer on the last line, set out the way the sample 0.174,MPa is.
0.22,MPa
